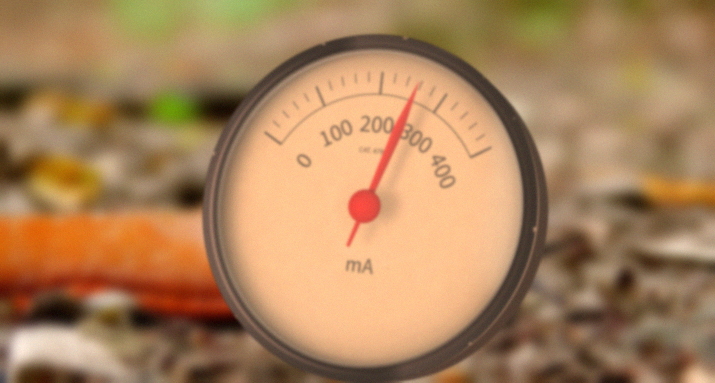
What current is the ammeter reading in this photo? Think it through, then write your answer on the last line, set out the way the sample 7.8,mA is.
260,mA
